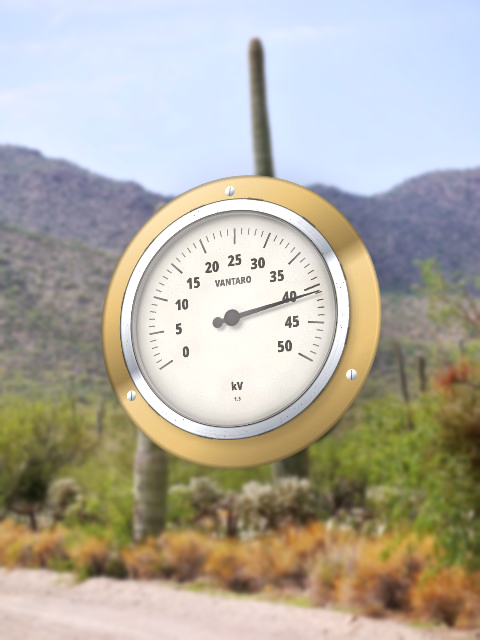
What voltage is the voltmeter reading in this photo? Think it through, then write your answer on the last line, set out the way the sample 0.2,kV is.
41,kV
